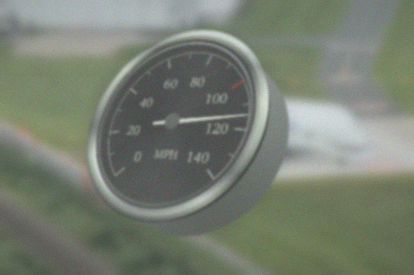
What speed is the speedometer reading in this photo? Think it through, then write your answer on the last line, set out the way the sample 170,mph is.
115,mph
